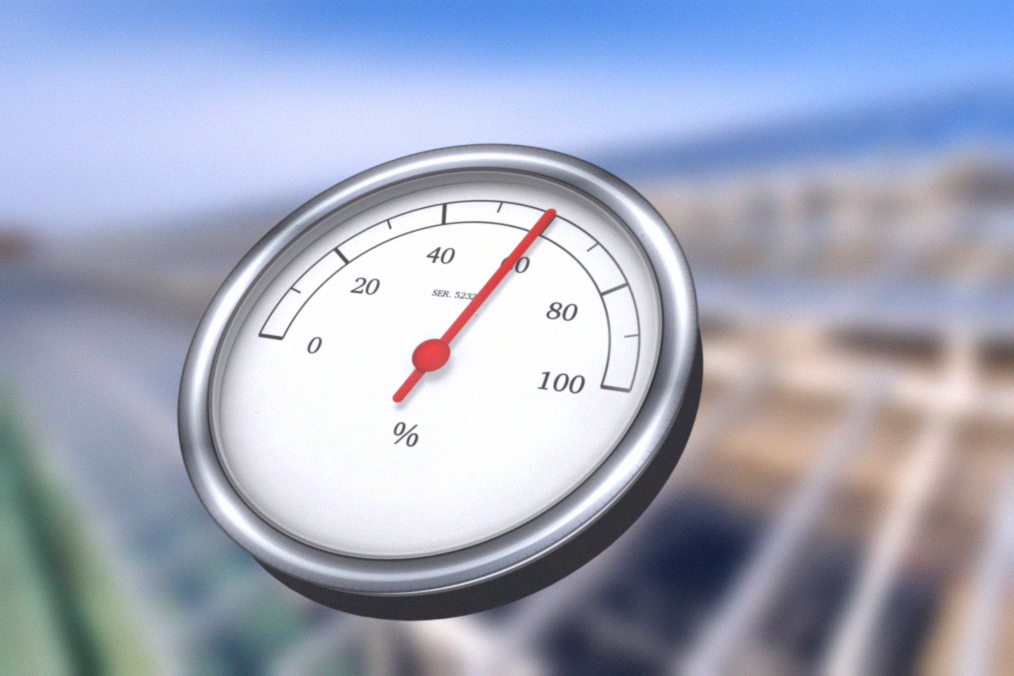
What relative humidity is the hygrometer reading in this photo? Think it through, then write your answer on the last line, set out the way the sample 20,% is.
60,%
